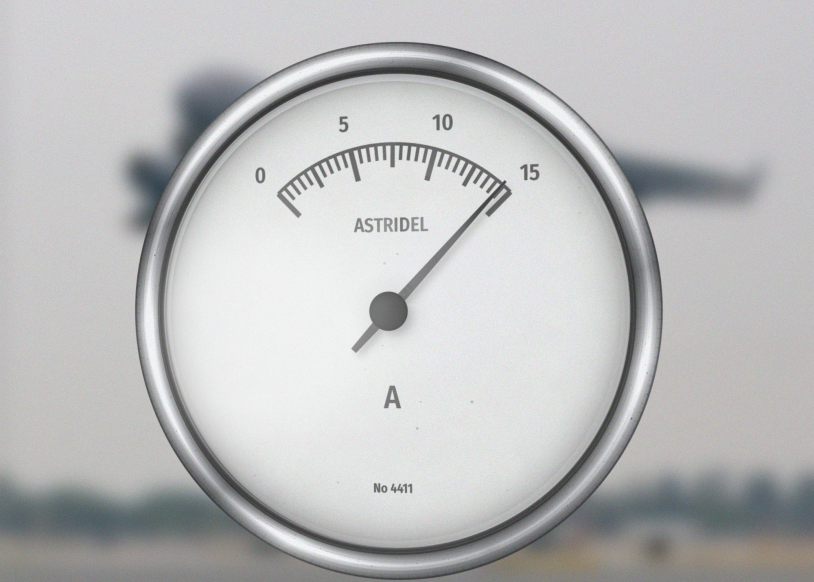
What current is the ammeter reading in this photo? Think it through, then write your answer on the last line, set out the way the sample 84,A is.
14.5,A
